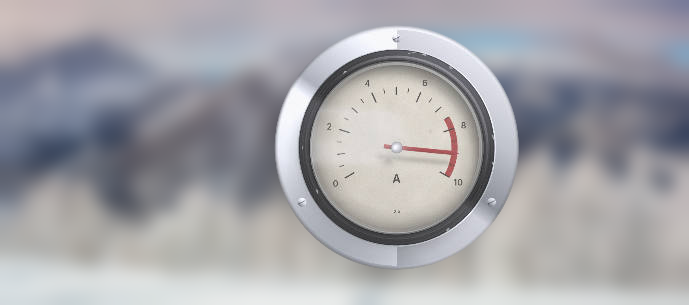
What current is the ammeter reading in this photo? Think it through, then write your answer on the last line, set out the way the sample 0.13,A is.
9,A
